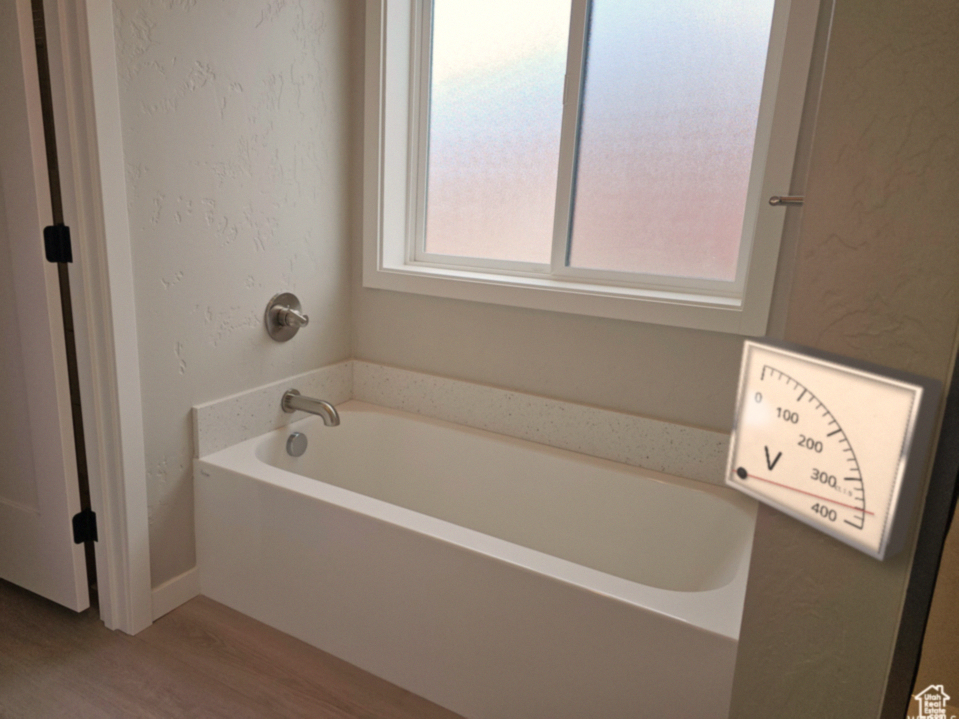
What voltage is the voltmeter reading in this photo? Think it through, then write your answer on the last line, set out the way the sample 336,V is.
360,V
